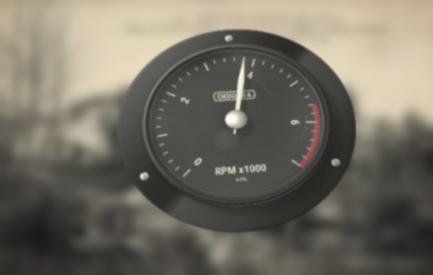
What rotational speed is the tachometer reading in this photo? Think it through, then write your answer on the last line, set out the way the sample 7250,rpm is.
3800,rpm
